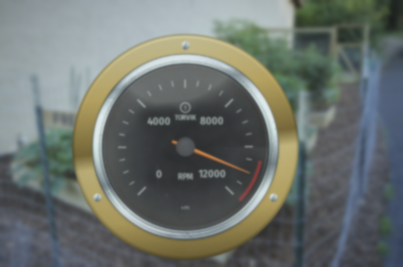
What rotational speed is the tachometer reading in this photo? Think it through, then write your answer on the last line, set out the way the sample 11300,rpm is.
11000,rpm
